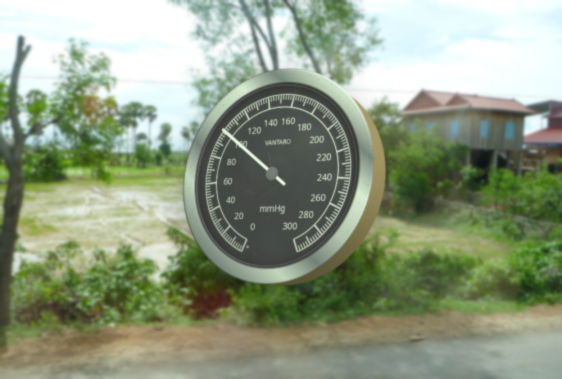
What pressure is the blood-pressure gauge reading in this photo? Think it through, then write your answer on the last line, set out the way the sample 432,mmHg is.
100,mmHg
